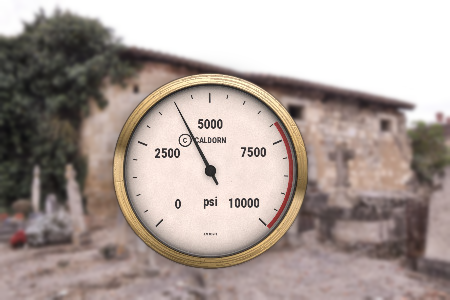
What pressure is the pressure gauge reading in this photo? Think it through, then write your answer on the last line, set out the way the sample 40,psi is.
4000,psi
